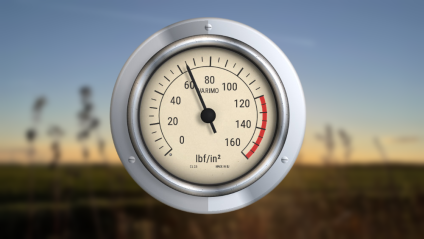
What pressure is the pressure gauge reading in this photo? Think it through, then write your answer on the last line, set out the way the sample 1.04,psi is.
65,psi
